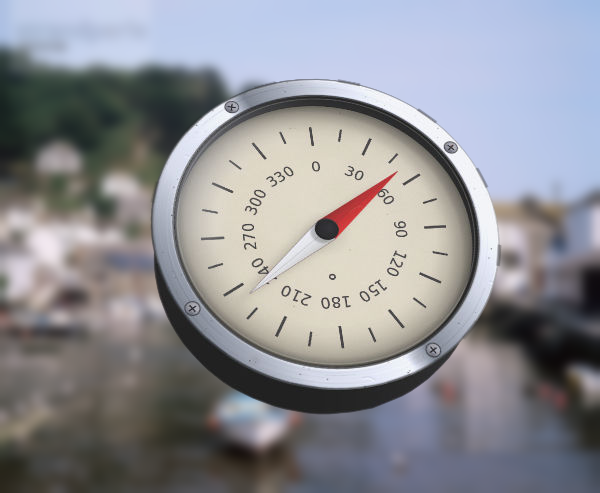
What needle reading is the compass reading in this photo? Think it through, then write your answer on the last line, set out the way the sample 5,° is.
52.5,°
